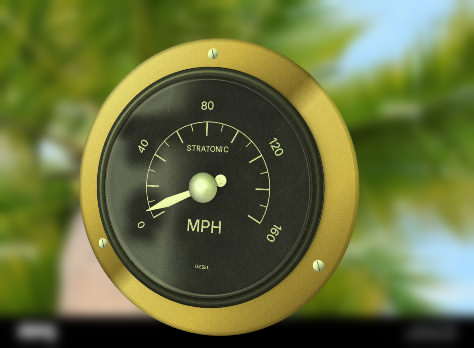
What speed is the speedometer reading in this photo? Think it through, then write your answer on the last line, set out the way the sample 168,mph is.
5,mph
